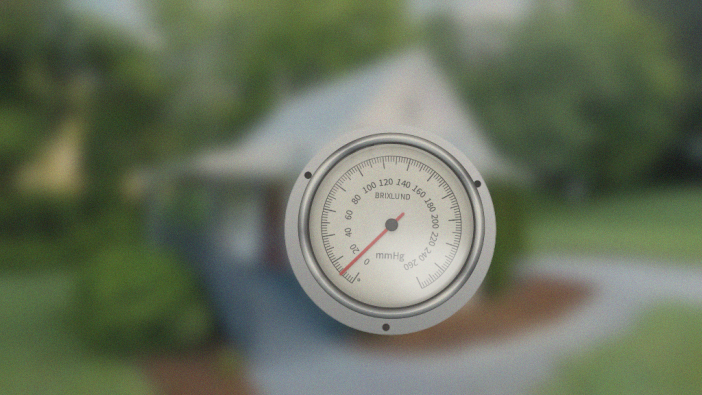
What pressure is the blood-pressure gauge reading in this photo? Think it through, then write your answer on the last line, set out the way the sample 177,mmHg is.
10,mmHg
